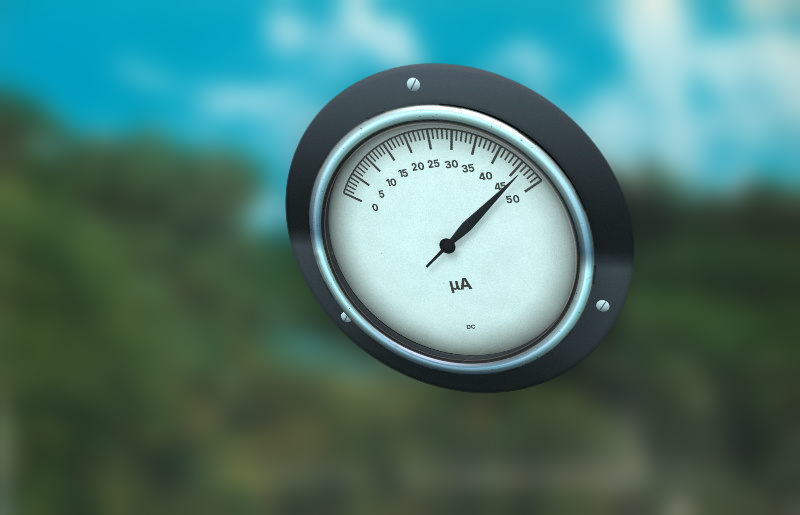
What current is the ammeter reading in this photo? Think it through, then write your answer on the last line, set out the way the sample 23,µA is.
46,µA
